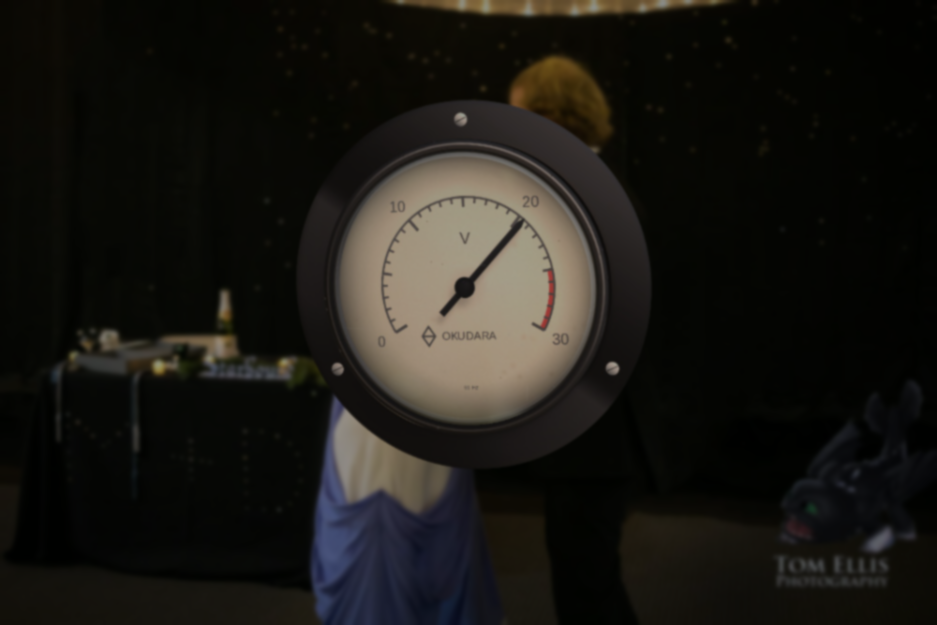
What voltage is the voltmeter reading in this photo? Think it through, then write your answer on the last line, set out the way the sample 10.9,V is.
20.5,V
